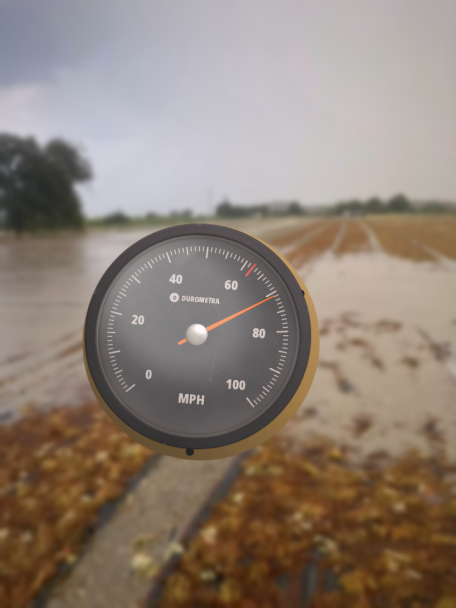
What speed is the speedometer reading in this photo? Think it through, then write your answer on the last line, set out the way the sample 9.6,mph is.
71,mph
